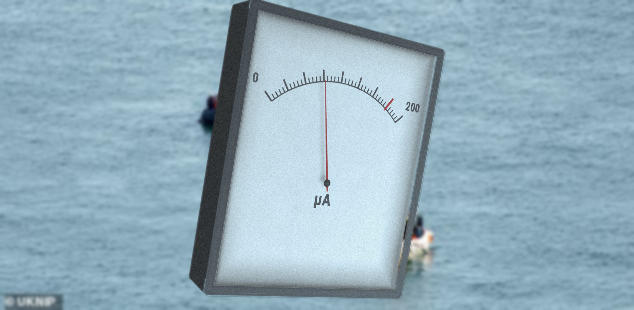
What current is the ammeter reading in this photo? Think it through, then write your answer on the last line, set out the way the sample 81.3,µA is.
75,µA
